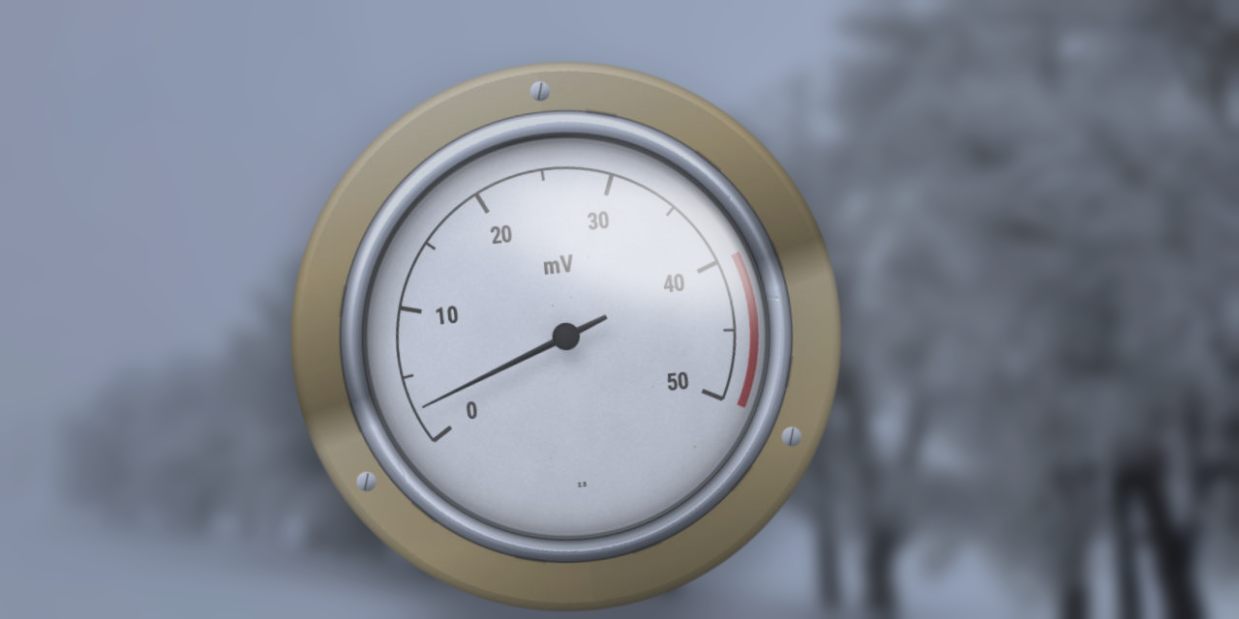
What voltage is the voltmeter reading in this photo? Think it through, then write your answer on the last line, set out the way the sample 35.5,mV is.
2.5,mV
